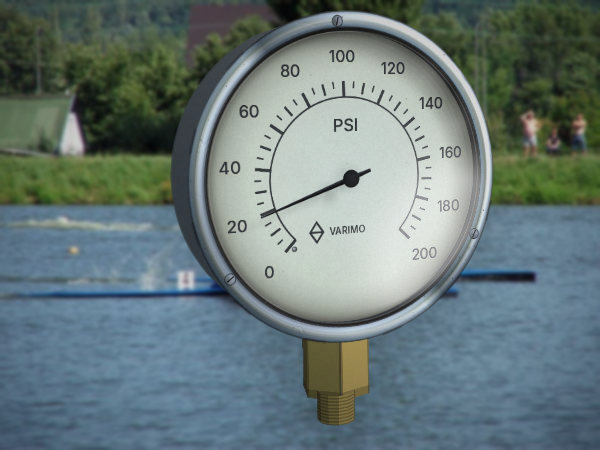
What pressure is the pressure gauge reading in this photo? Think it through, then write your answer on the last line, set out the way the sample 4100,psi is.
20,psi
